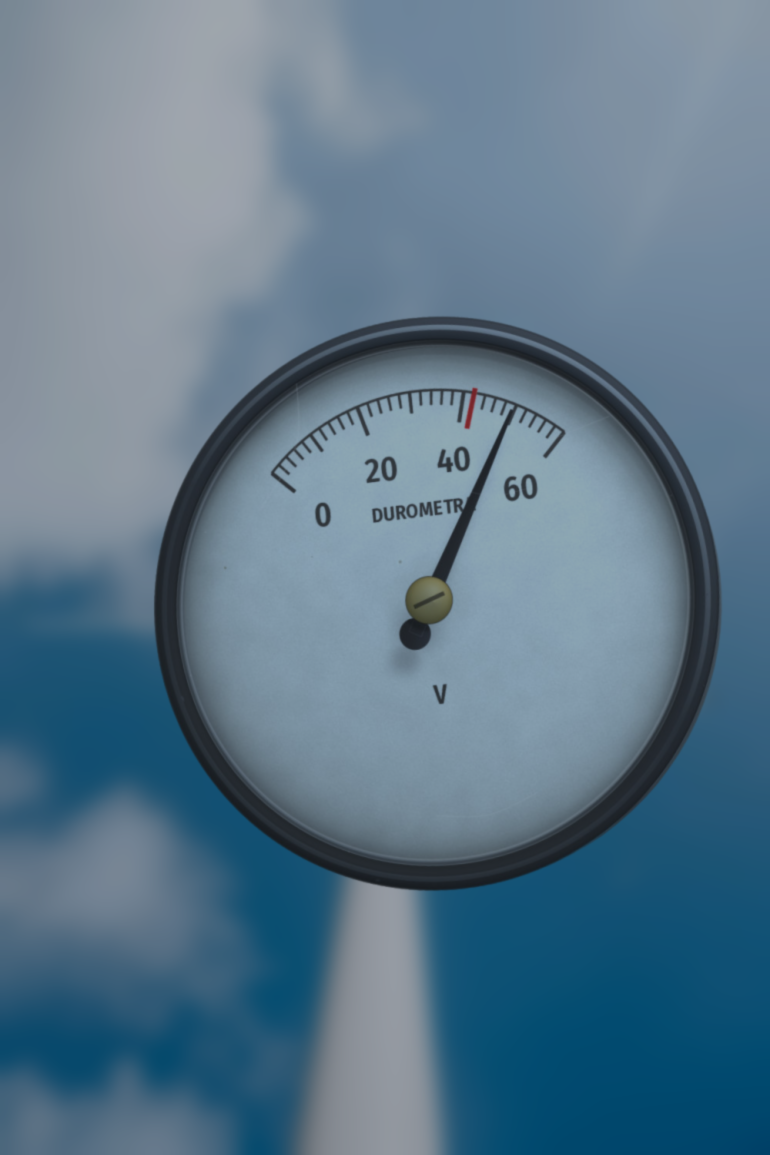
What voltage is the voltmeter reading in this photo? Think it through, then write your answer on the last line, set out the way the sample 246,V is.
50,V
